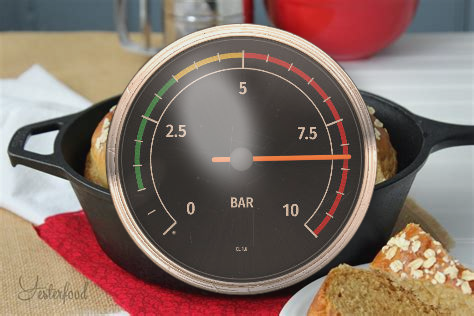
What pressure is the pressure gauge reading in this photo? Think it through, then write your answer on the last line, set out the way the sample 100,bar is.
8.25,bar
